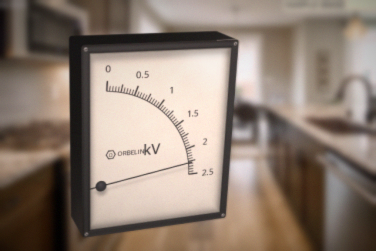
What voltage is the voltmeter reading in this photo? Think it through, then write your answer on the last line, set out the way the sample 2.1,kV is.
2.25,kV
